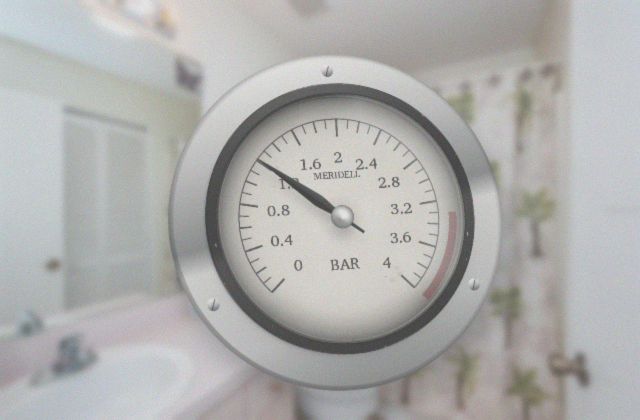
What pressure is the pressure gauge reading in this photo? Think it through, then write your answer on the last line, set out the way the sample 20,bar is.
1.2,bar
